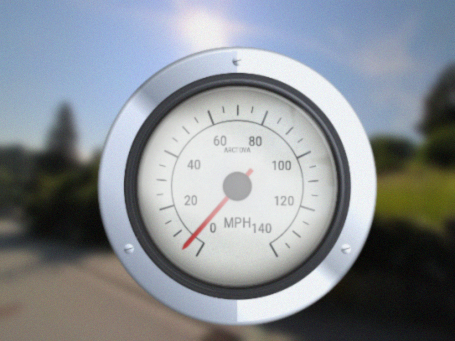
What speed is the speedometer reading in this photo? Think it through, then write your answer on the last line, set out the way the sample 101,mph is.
5,mph
